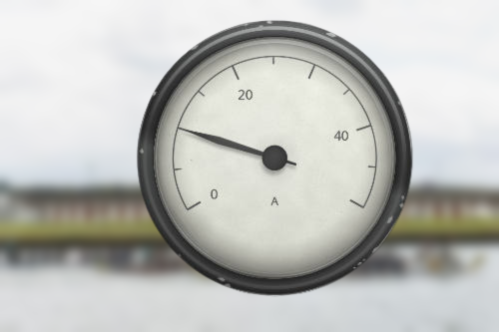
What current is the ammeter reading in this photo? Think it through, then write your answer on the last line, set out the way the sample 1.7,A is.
10,A
